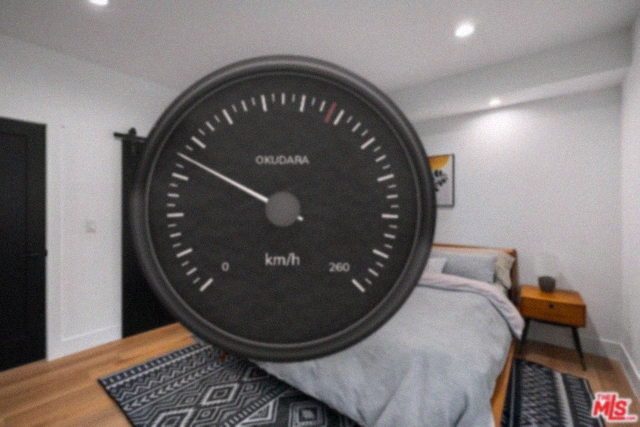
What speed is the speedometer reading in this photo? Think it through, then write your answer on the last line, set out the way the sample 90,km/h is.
70,km/h
